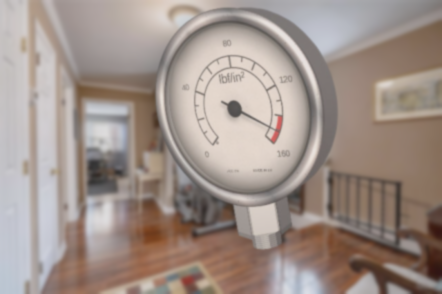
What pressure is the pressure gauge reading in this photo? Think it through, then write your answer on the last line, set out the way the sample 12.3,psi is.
150,psi
